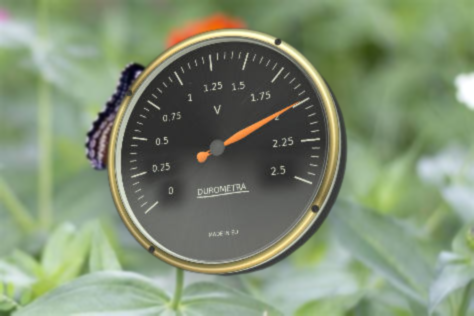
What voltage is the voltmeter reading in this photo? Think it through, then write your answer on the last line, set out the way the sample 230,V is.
2,V
